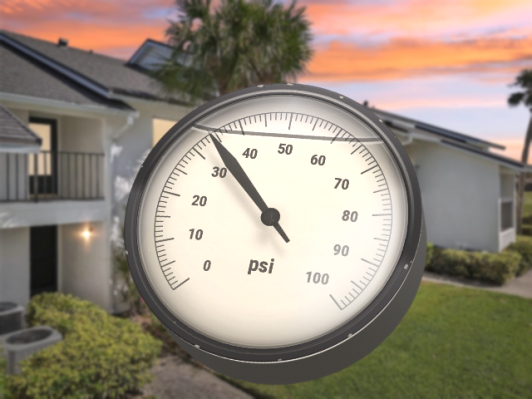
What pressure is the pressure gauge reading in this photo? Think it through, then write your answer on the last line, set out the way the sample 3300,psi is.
34,psi
